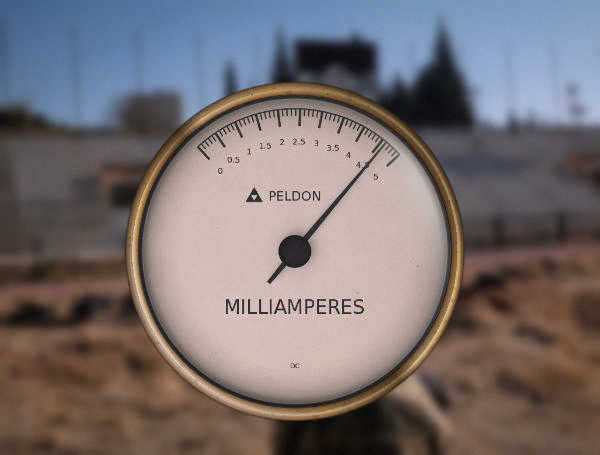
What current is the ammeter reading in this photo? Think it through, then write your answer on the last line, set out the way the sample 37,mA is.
4.6,mA
